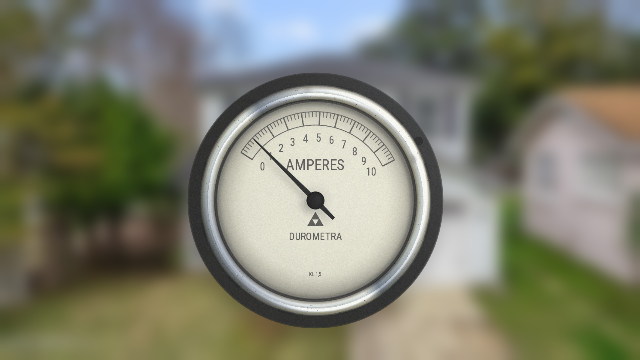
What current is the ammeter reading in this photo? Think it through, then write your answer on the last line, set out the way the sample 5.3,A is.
1,A
